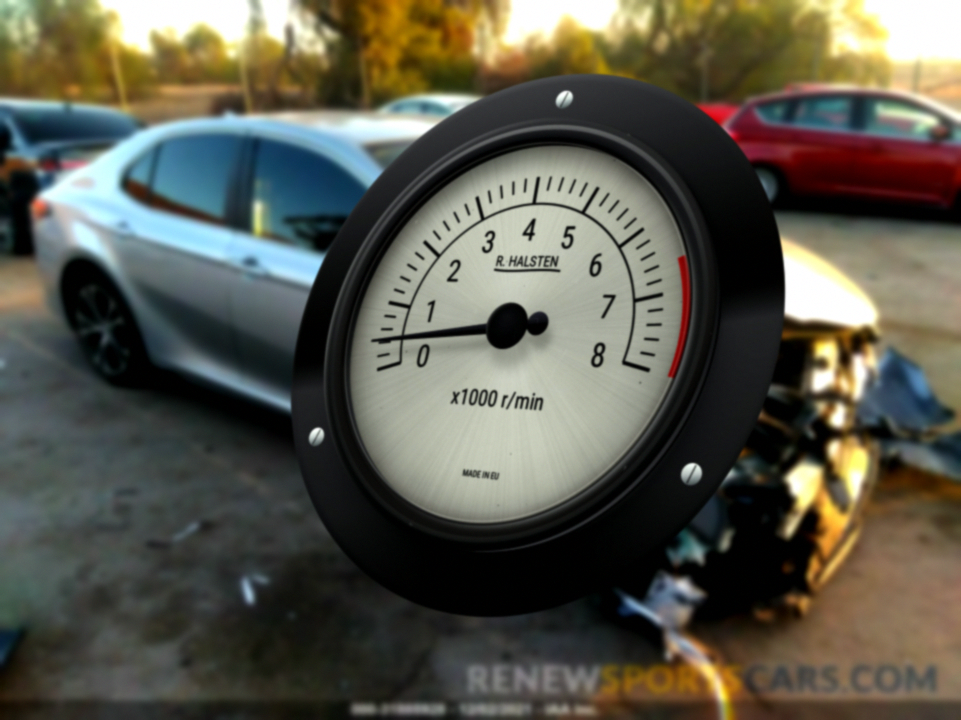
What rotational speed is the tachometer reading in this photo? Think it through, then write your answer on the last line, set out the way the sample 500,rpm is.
400,rpm
